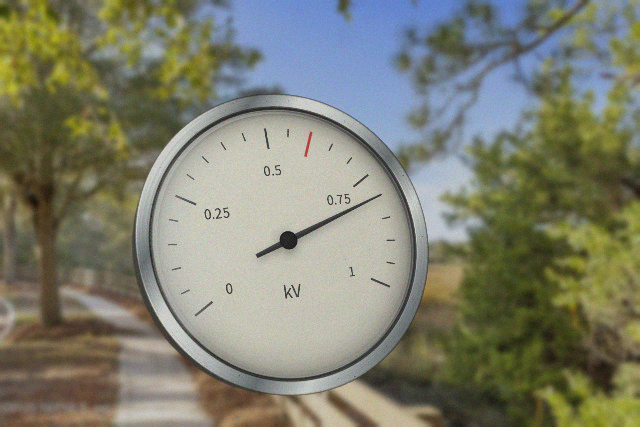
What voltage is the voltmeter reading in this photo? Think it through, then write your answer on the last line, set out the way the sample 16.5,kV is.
0.8,kV
